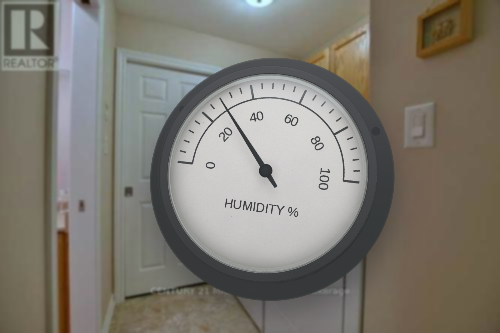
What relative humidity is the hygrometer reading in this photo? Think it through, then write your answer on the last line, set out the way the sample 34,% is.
28,%
